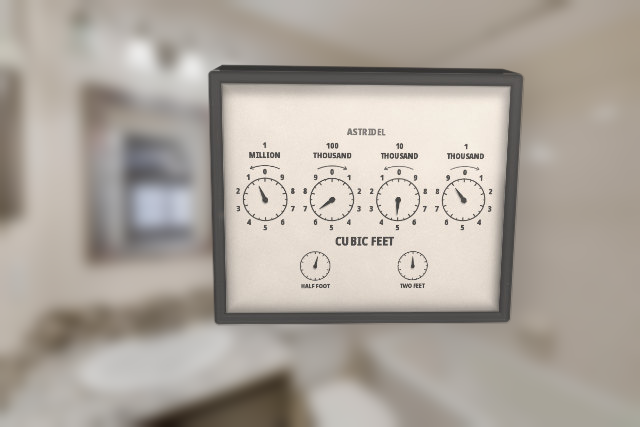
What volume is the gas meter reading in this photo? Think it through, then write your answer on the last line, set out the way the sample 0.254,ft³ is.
64900,ft³
